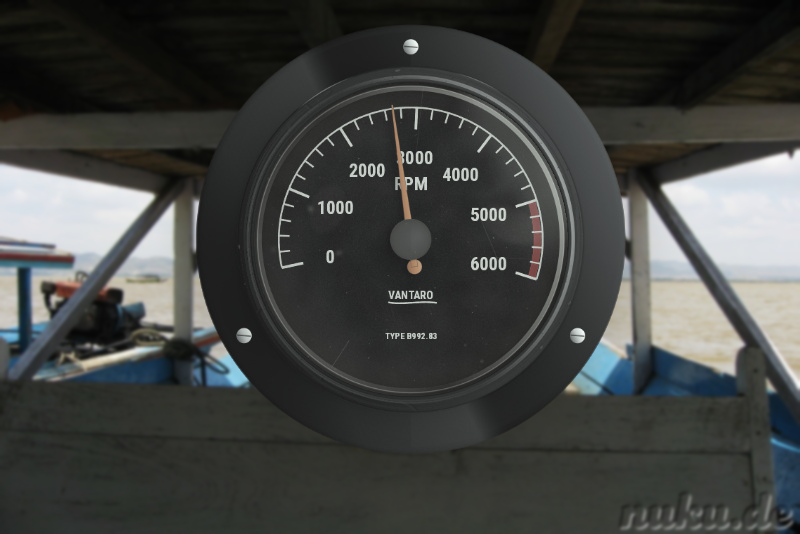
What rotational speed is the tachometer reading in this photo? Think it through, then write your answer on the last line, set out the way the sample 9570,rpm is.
2700,rpm
